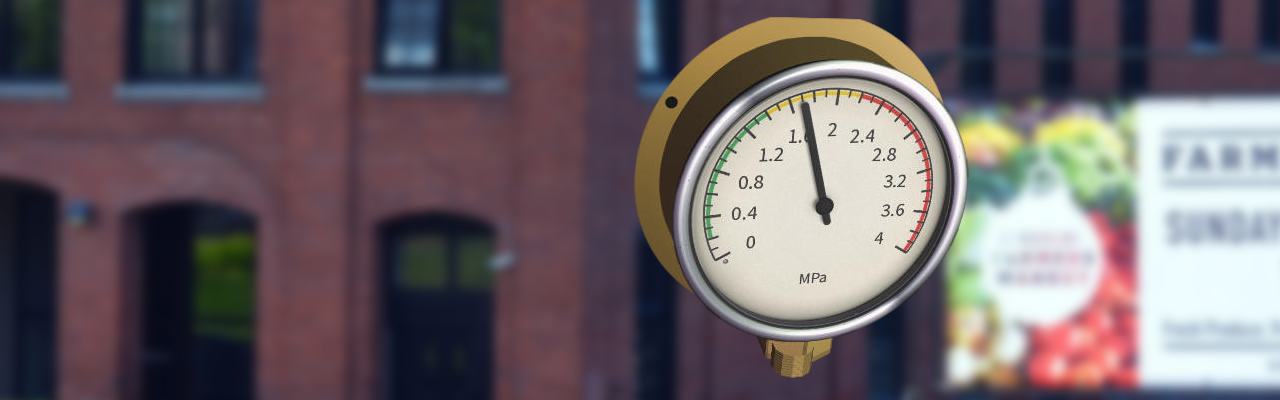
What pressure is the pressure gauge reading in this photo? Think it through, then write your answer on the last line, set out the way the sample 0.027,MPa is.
1.7,MPa
